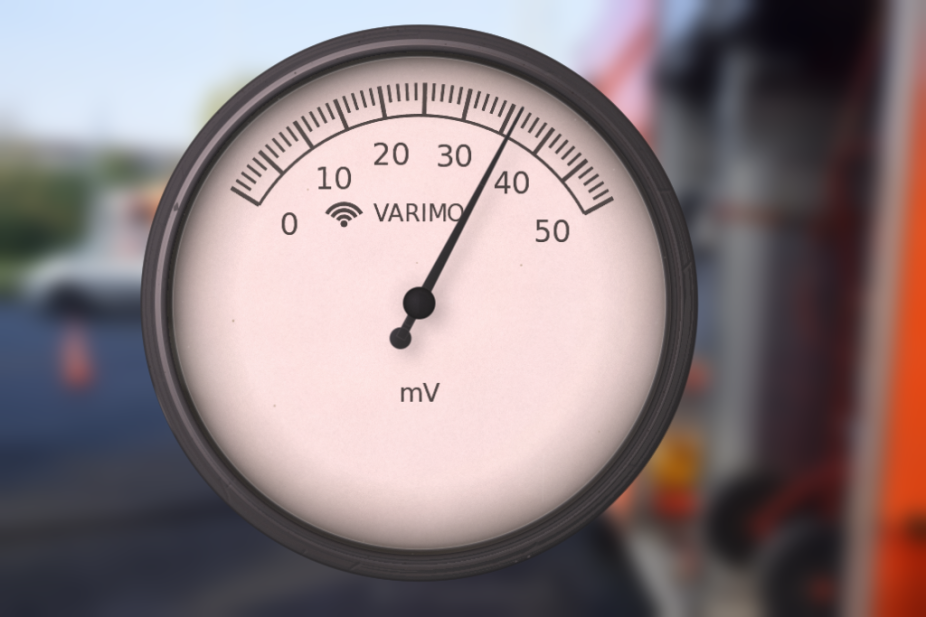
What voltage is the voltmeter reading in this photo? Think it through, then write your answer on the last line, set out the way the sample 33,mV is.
36,mV
